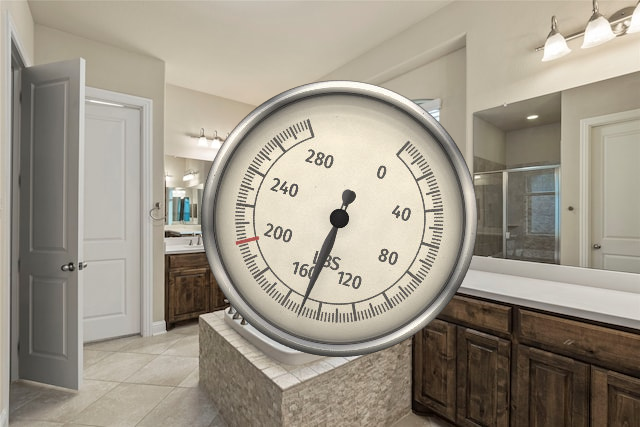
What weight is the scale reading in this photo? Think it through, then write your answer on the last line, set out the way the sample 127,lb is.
150,lb
